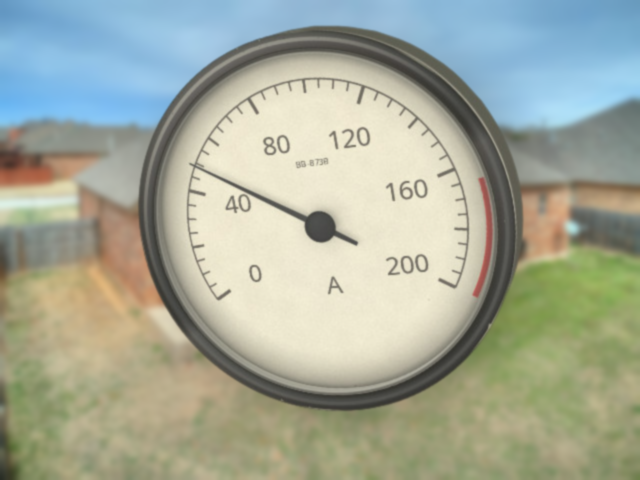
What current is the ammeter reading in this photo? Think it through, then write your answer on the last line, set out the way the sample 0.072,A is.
50,A
